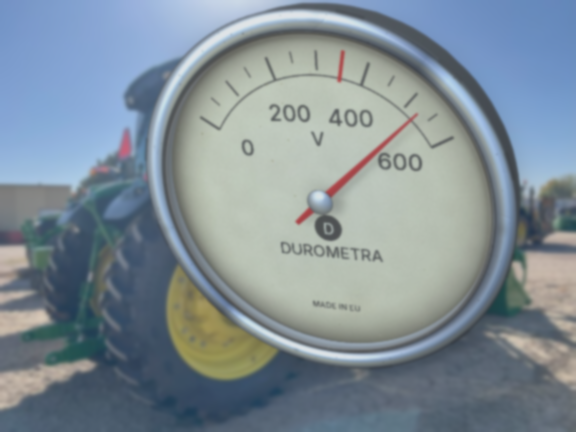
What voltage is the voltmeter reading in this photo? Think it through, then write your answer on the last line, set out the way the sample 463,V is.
525,V
